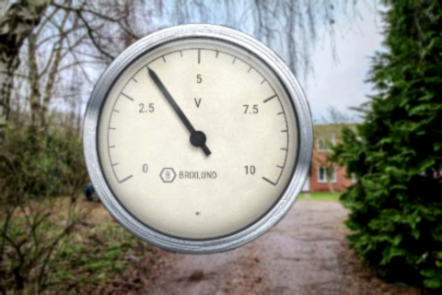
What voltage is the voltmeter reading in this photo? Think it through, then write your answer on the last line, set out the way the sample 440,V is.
3.5,V
